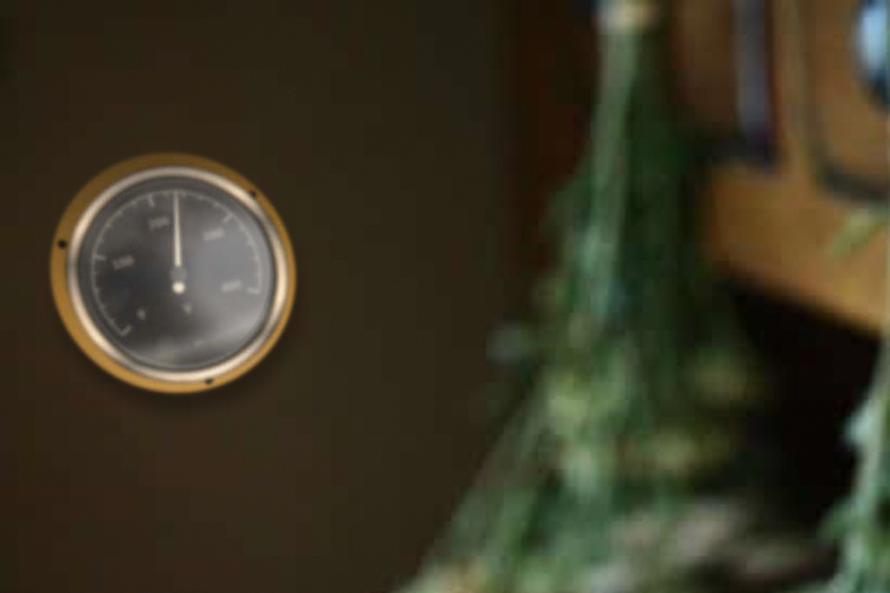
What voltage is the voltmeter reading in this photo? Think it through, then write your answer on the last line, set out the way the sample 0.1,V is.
230,V
